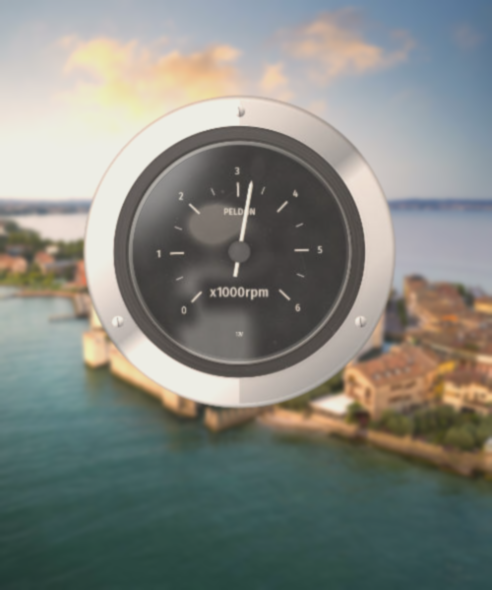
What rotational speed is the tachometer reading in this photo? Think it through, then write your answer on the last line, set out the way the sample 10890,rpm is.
3250,rpm
